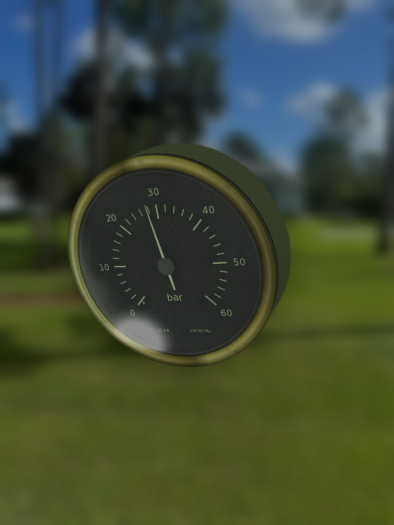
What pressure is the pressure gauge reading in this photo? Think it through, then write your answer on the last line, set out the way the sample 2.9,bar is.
28,bar
